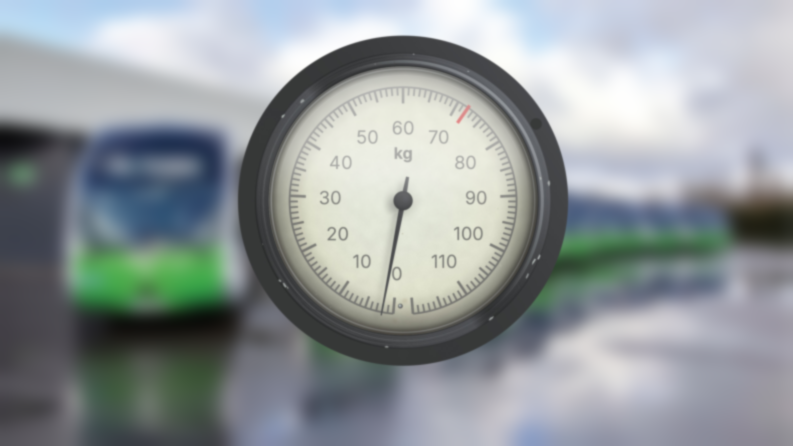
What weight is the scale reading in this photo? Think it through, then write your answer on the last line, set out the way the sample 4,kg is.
2,kg
